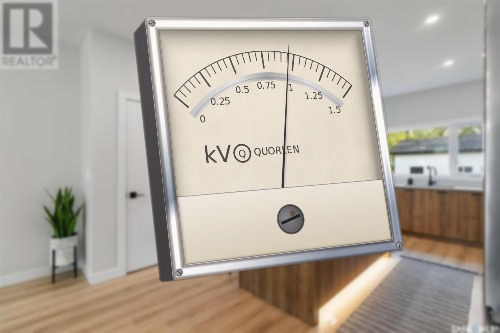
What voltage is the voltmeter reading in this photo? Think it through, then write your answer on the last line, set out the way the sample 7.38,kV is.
0.95,kV
